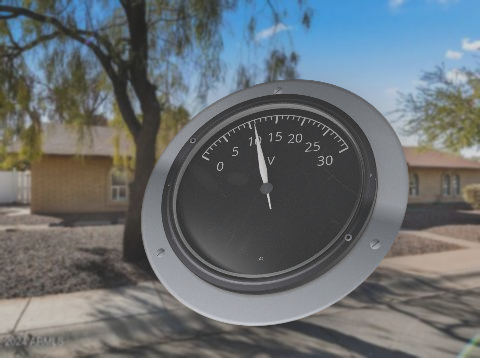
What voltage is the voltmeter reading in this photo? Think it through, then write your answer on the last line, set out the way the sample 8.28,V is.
11,V
